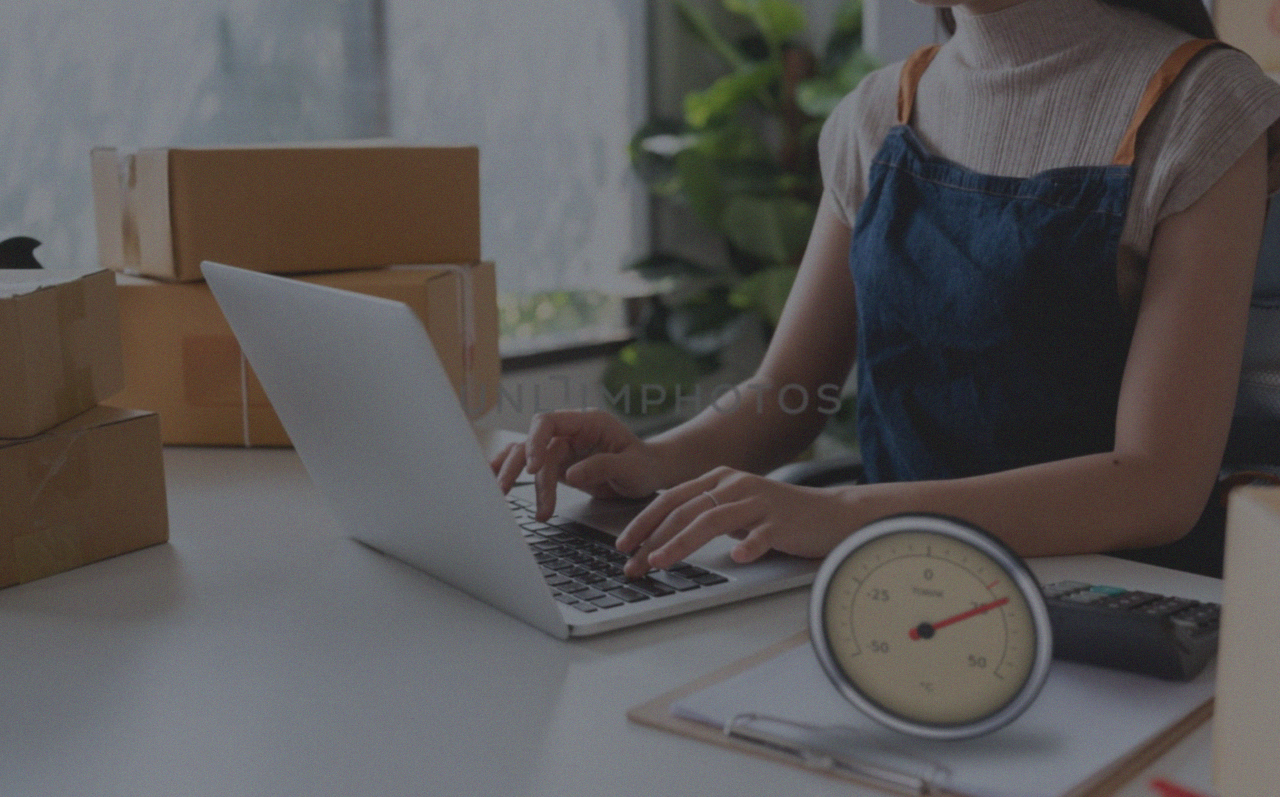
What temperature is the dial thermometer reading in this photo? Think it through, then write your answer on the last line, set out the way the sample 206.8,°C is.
25,°C
